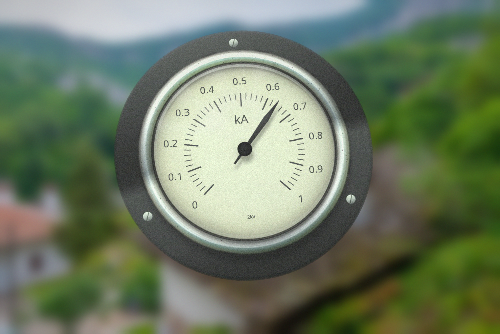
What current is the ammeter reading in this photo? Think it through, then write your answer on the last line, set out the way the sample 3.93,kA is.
0.64,kA
